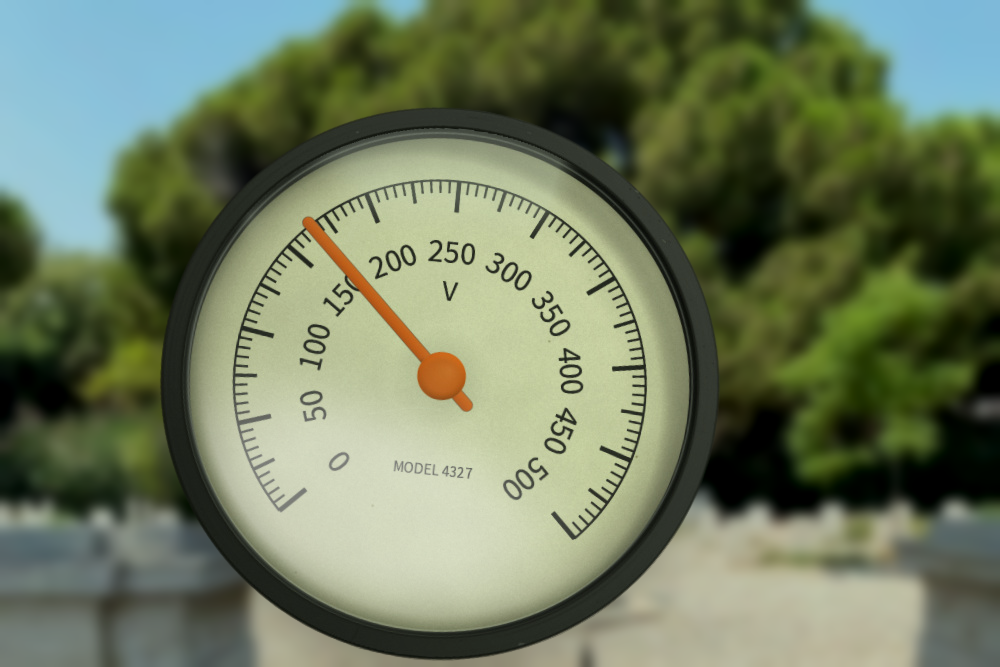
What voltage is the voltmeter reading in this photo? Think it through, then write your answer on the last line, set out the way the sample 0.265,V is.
165,V
